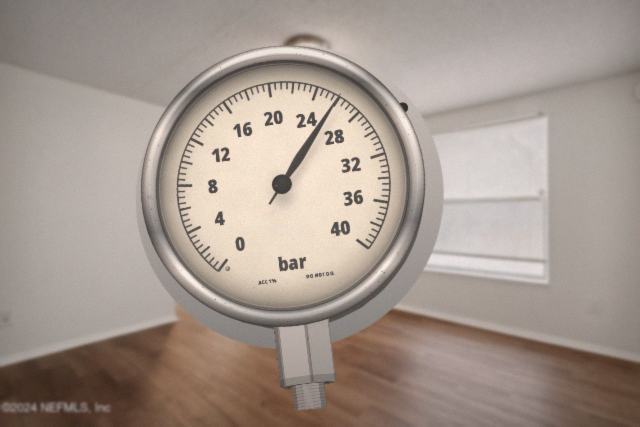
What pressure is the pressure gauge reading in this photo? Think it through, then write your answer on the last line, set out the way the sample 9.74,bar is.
26,bar
